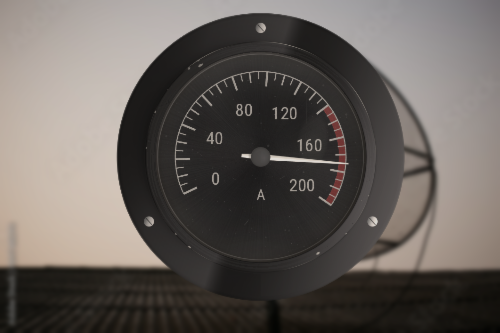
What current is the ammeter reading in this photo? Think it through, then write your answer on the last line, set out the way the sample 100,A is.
175,A
